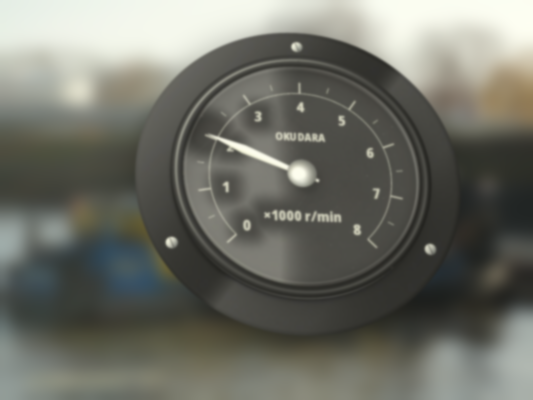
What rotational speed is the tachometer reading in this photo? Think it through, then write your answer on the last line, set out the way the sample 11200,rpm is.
2000,rpm
